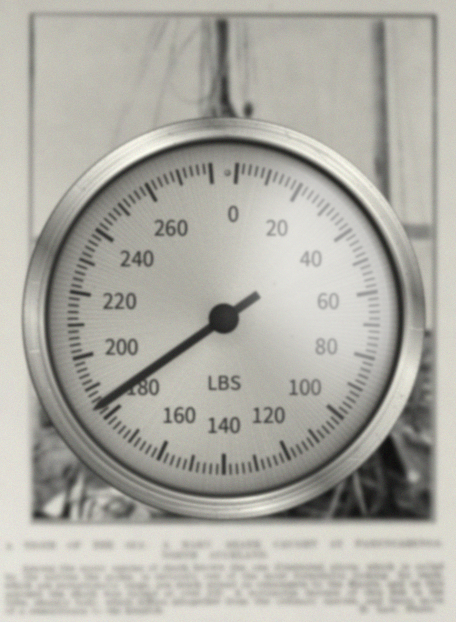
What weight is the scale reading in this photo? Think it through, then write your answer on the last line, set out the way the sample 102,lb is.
184,lb
